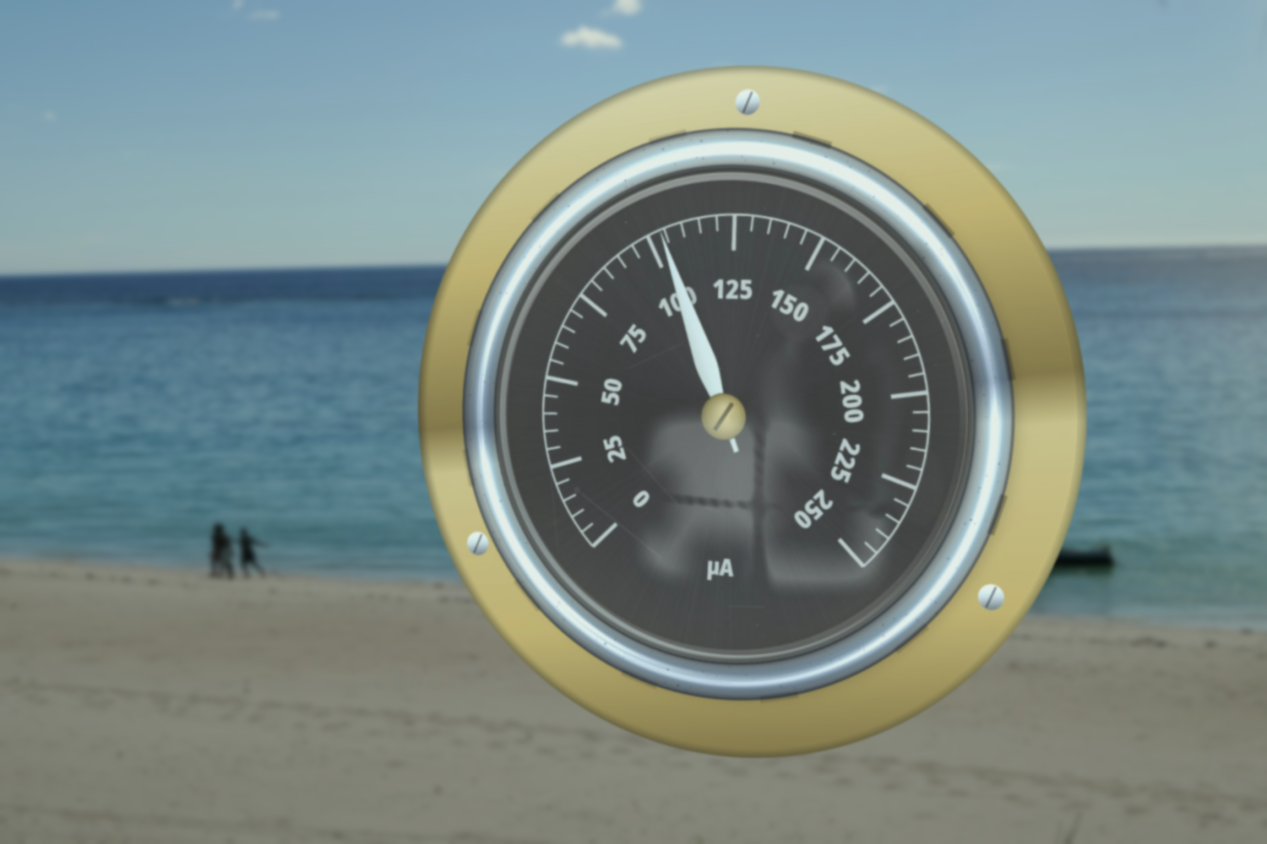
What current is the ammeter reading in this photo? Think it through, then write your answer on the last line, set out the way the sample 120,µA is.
105,µA
